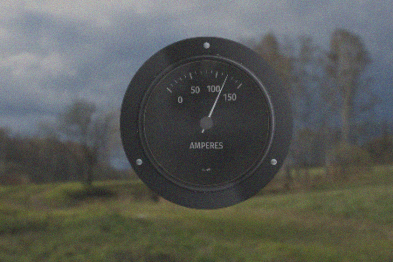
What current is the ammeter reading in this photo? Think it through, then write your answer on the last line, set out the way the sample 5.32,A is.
120,A
